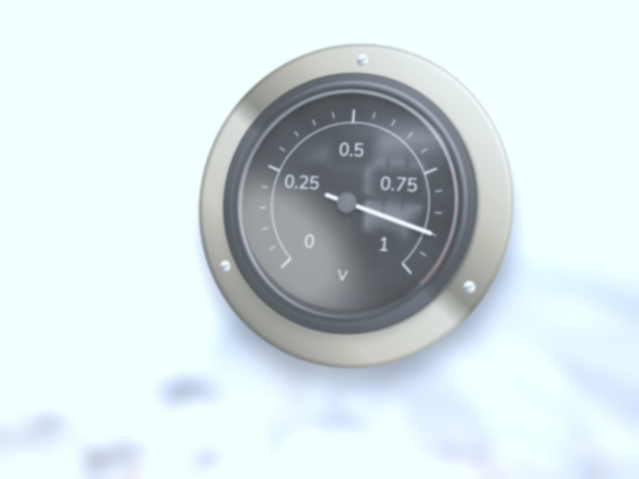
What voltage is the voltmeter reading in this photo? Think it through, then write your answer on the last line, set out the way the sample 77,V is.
0.9,V
